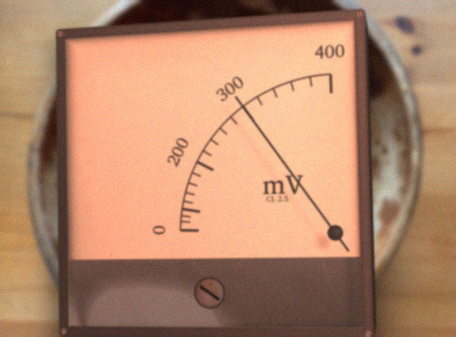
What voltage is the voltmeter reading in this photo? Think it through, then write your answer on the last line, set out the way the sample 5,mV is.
300,mV
